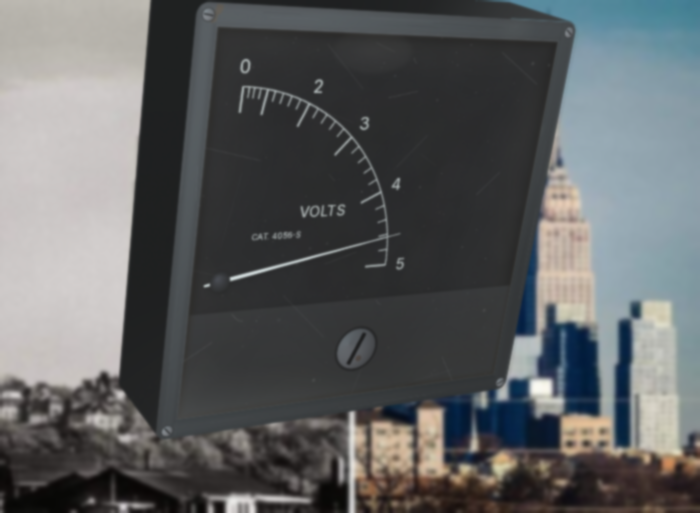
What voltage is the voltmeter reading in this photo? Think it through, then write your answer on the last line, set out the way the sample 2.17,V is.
4.6,V
